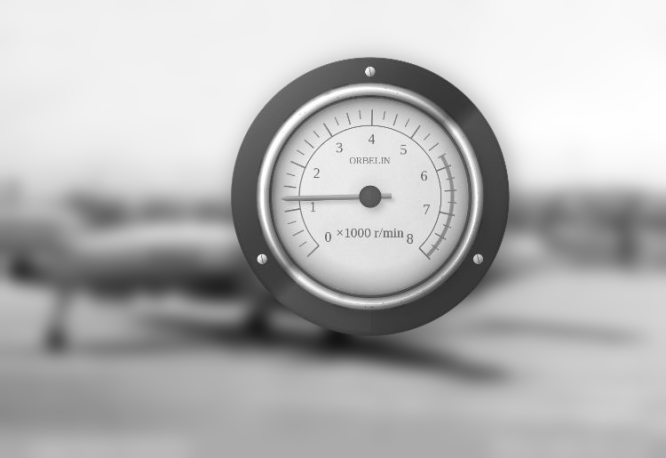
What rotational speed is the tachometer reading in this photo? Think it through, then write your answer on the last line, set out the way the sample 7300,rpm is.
1250,rpm
